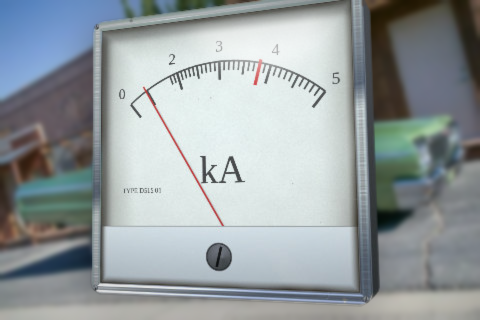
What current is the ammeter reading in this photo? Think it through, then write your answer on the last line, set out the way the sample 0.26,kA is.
1,kA
